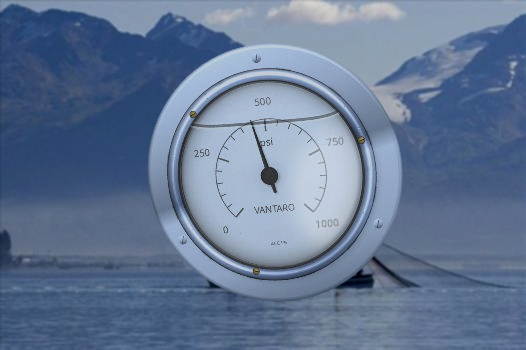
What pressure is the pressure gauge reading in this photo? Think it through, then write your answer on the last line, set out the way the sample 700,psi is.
450,psi
